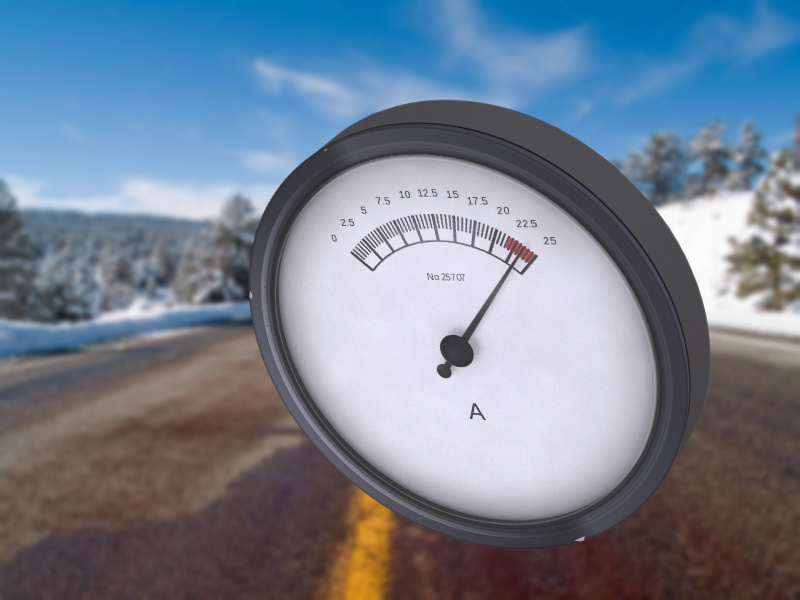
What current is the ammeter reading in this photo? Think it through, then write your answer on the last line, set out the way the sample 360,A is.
23.5,A
